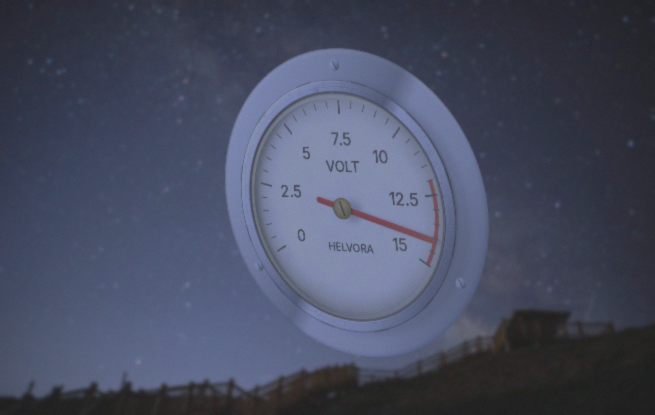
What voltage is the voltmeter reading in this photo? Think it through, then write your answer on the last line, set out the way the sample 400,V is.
14,V
